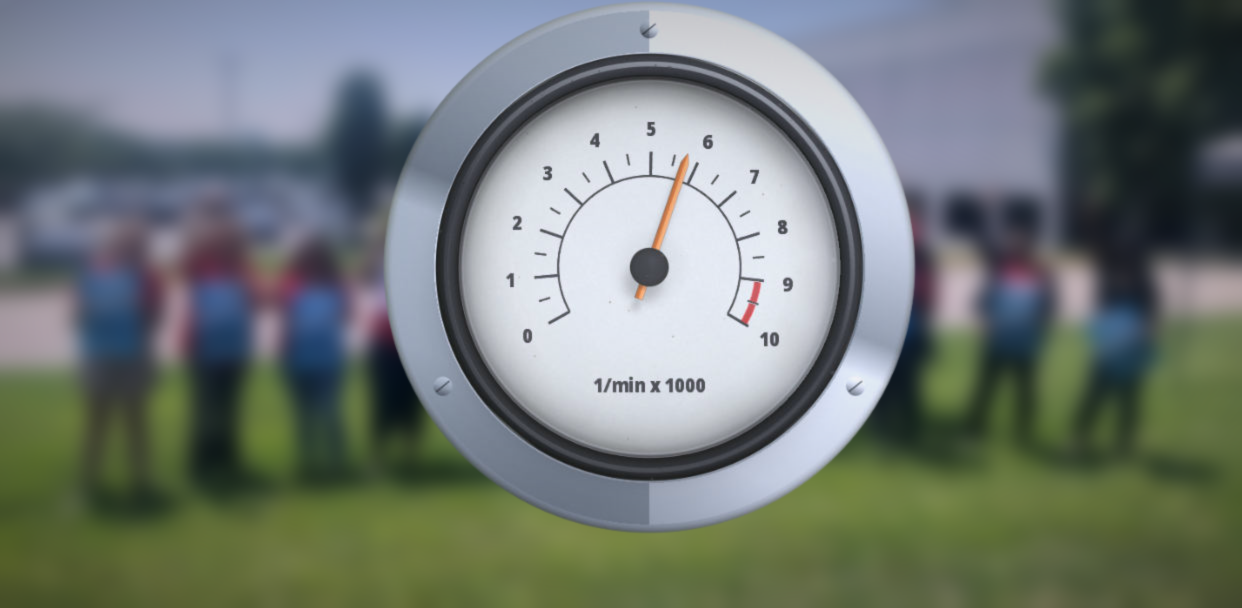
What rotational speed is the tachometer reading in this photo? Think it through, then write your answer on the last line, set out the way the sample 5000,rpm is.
5750,rpm
